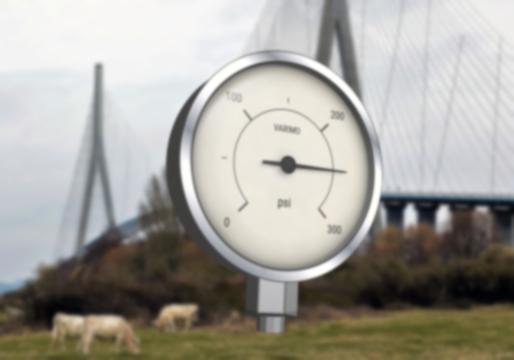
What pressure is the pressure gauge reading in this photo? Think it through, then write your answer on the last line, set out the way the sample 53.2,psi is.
250,psi
